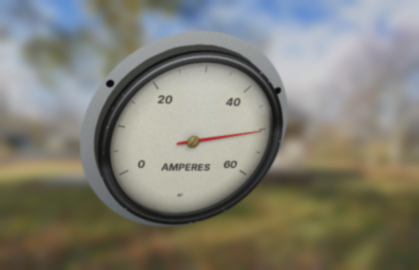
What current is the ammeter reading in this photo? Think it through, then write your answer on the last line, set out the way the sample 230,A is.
50,A
